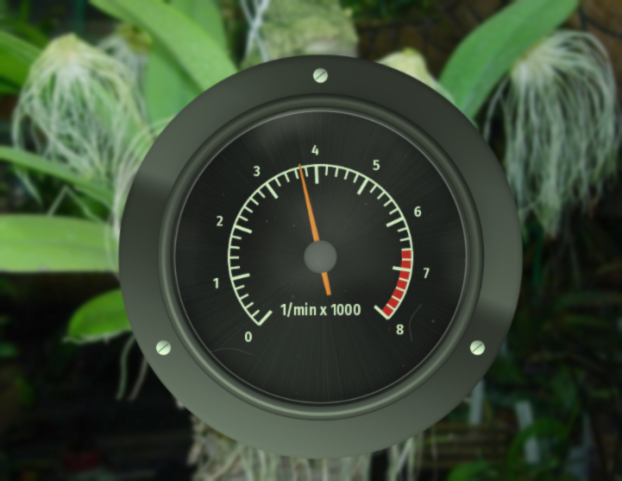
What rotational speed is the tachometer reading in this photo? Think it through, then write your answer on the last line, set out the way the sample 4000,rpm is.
3700,rpm
